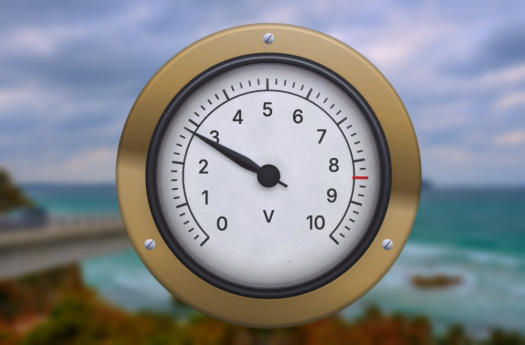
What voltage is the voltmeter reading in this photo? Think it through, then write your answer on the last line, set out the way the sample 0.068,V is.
2.8,V
